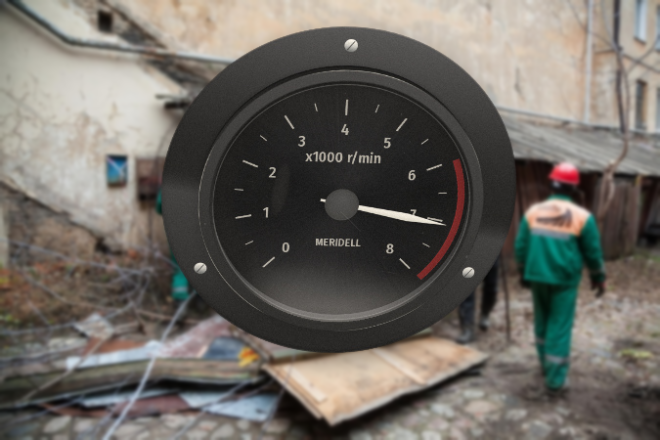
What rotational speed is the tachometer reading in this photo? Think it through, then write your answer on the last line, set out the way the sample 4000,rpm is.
7000,rpm
